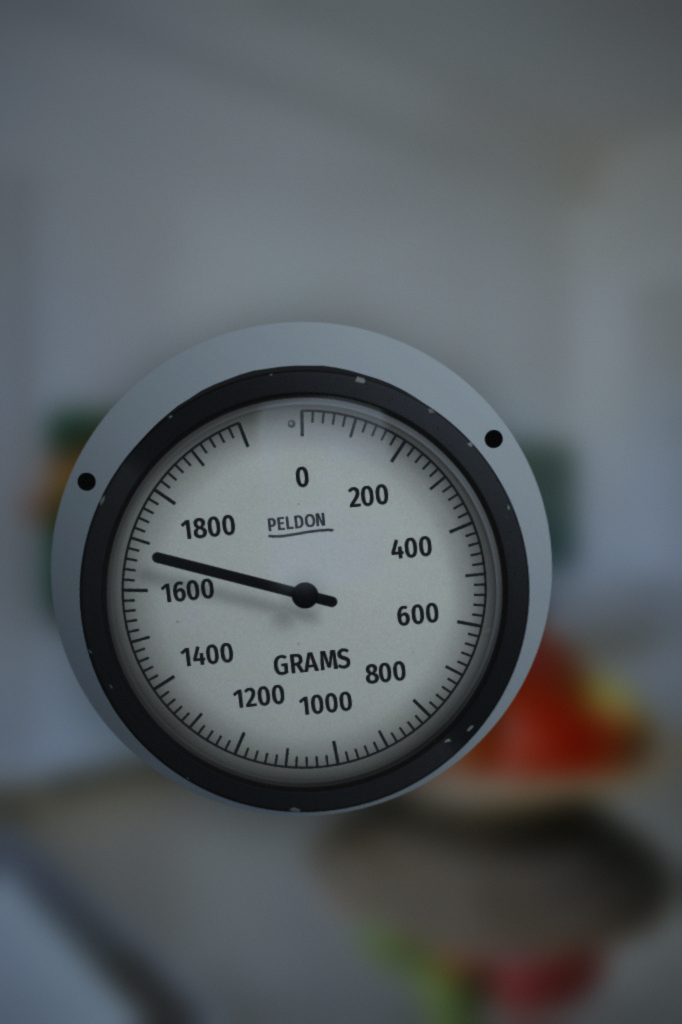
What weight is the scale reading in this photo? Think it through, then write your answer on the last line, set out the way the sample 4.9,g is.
1680,g
